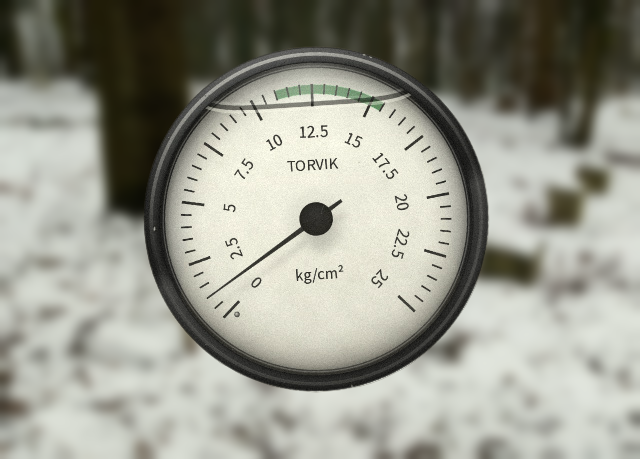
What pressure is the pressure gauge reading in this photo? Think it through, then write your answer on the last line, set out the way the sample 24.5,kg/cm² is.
1,kg/cm²
